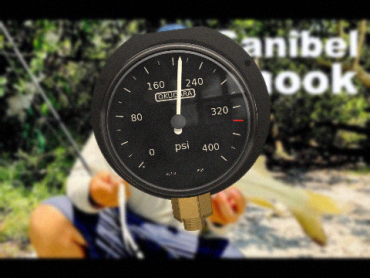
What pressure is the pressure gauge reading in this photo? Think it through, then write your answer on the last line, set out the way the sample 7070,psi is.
210,psi
